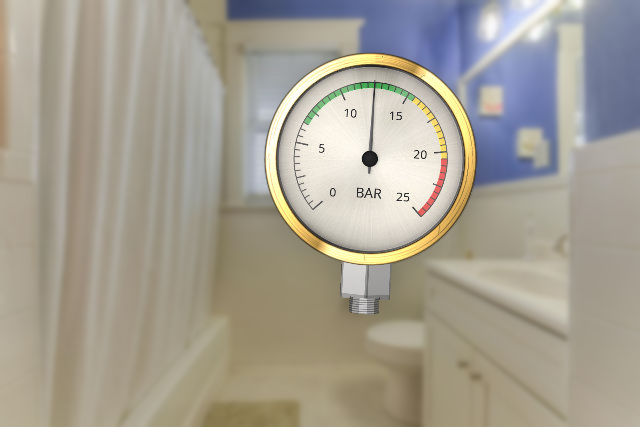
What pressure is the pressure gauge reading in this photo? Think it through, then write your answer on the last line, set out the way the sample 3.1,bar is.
12.5,bar
